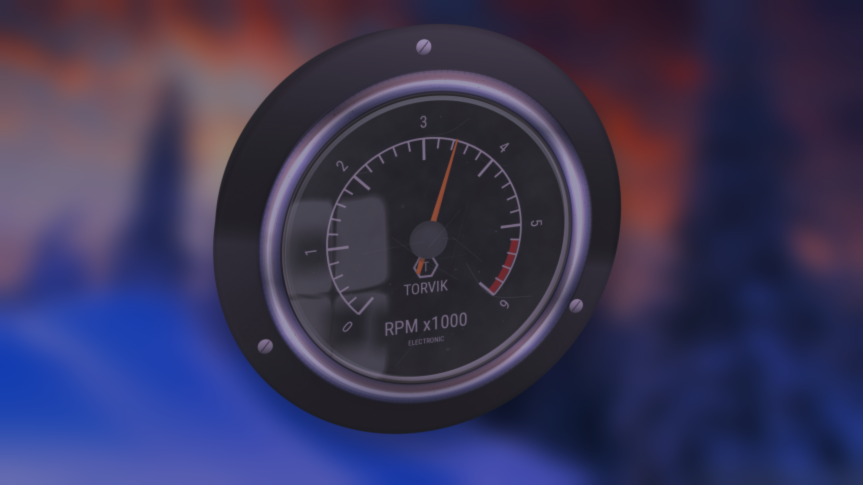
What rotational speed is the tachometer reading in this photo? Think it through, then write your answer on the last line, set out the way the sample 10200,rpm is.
3400,rpm
